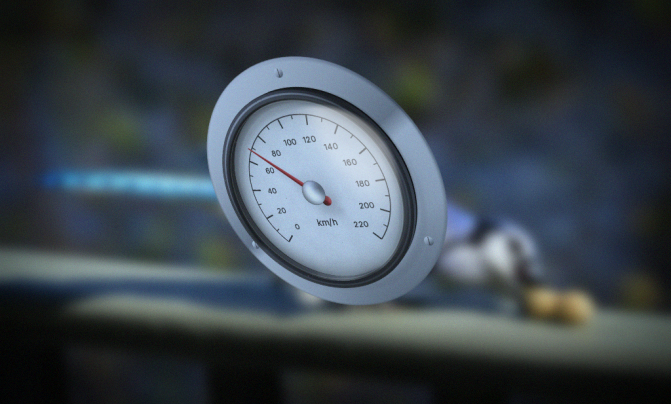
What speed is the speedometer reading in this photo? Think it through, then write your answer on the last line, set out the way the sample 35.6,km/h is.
70,km/h
